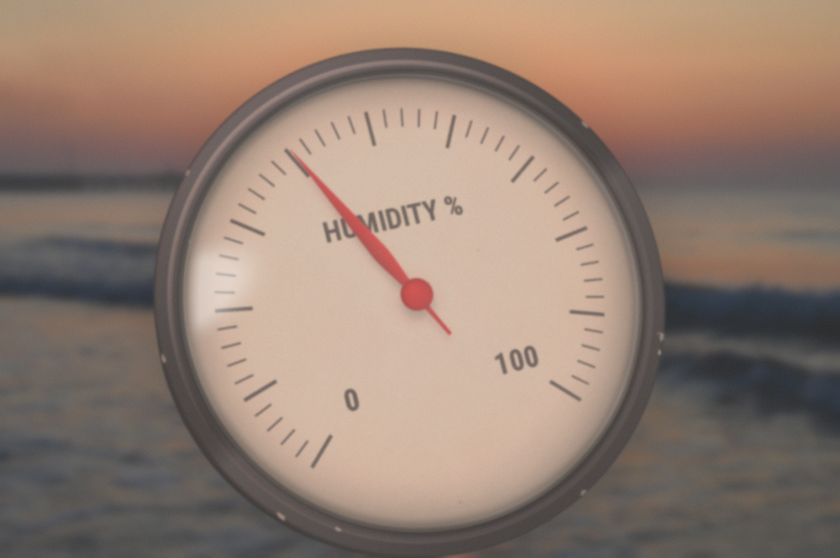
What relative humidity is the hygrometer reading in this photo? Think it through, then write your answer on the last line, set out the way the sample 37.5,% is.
40,%
